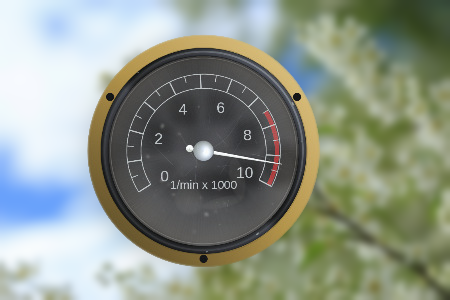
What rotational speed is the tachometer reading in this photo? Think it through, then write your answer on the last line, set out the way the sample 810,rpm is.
9250,rpm
